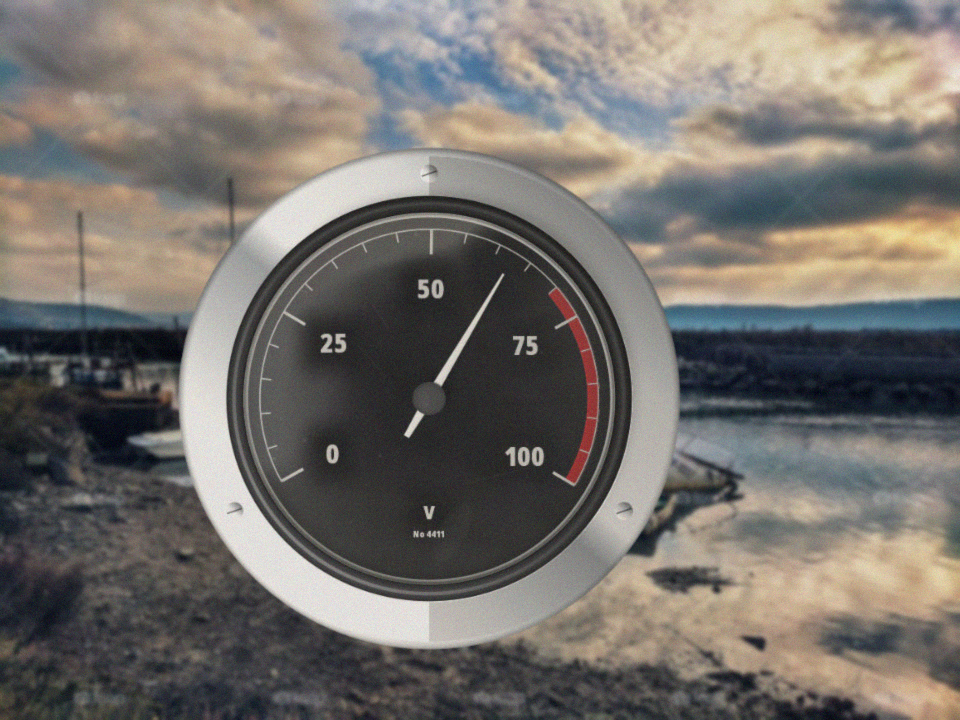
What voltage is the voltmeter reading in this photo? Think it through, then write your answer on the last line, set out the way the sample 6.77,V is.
62.5,V
